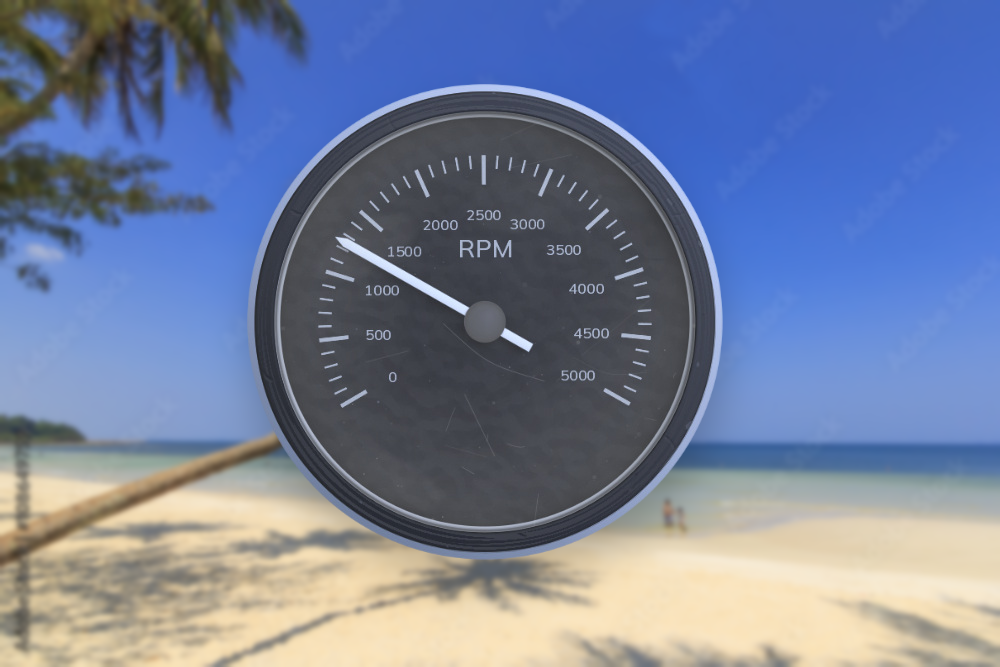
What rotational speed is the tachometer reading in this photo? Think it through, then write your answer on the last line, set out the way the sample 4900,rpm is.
1250,rpm
